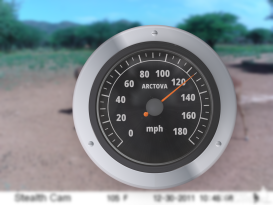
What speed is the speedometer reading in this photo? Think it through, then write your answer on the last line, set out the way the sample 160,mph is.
125,mph
